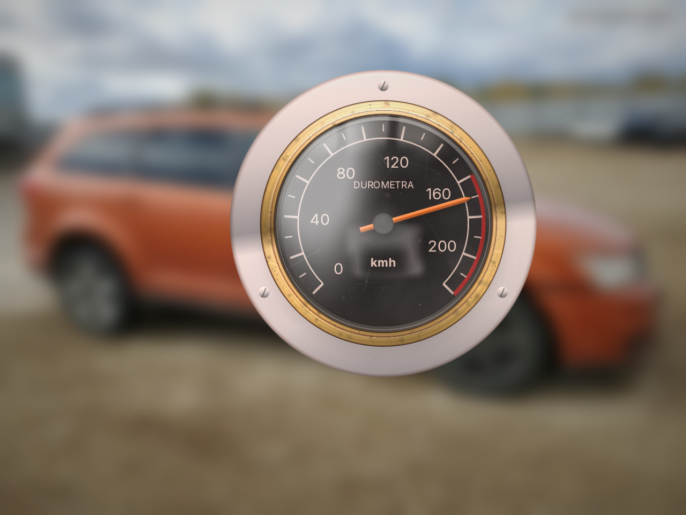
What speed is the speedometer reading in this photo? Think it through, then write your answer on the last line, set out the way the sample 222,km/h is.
170,km/h
